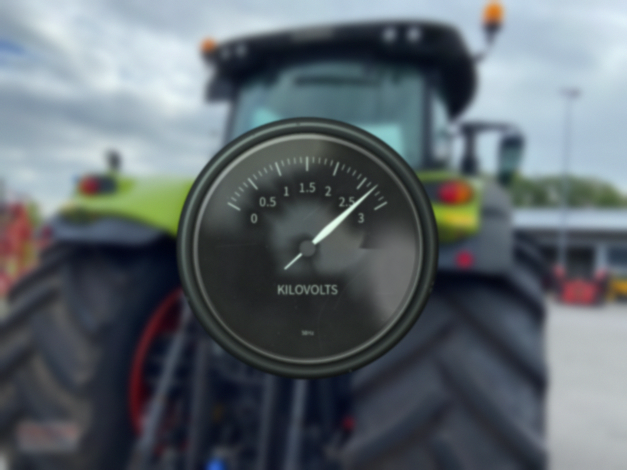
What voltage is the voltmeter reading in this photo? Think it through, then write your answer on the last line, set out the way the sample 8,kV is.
2.7,kV
